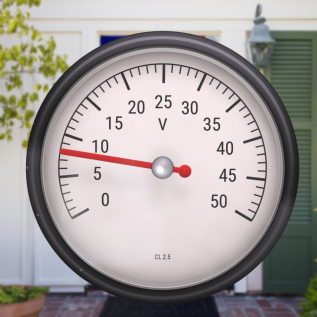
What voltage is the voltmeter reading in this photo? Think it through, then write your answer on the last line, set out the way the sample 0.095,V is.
8,V
